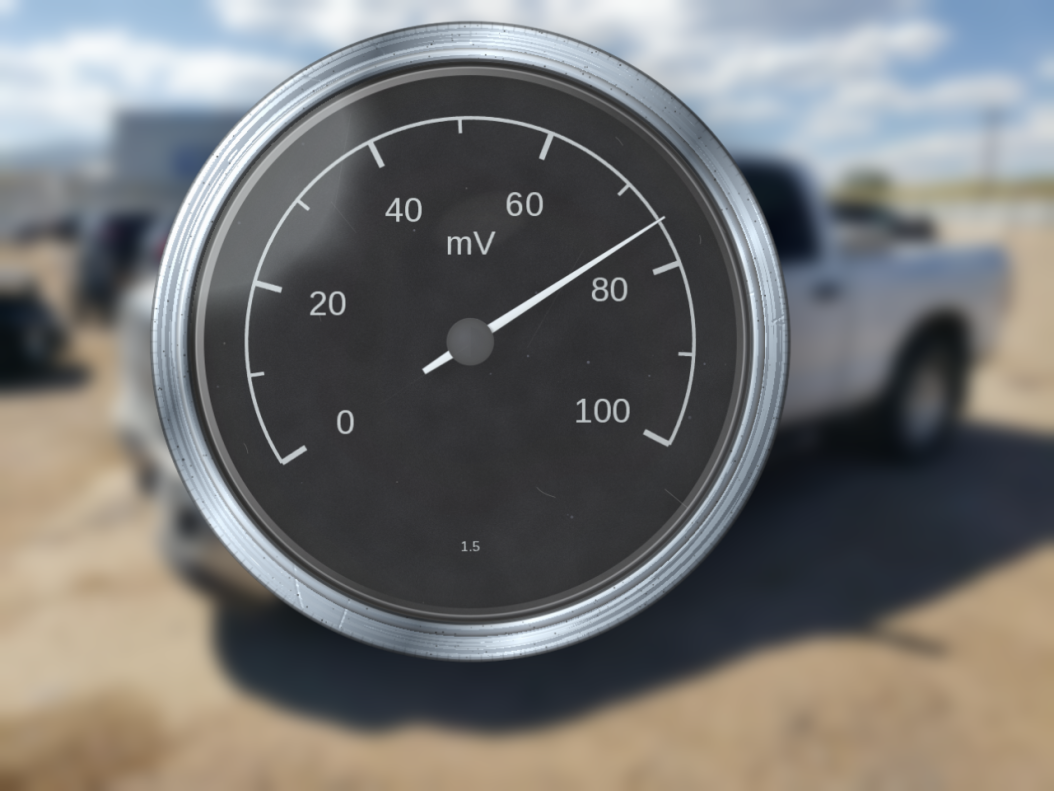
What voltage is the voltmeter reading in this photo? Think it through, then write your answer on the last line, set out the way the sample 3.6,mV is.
75,mV
